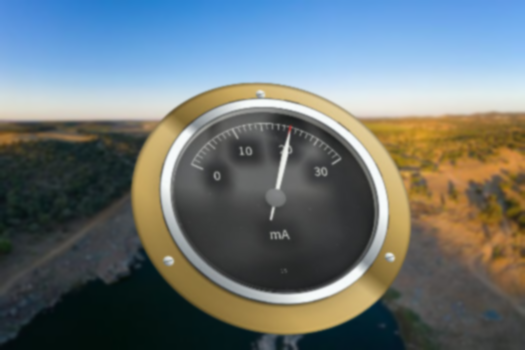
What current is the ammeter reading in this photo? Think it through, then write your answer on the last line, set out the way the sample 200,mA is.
20,mA
